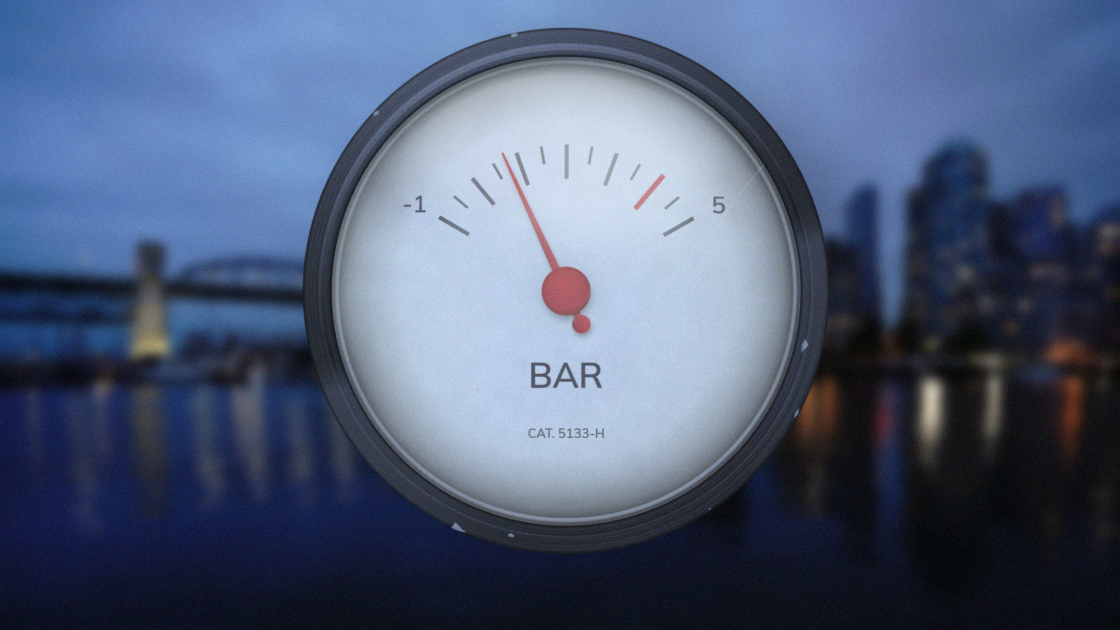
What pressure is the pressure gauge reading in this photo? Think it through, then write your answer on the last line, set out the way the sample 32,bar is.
0.75,bar
